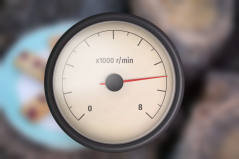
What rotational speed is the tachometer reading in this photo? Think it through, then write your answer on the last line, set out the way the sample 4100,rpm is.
6500,rpm
